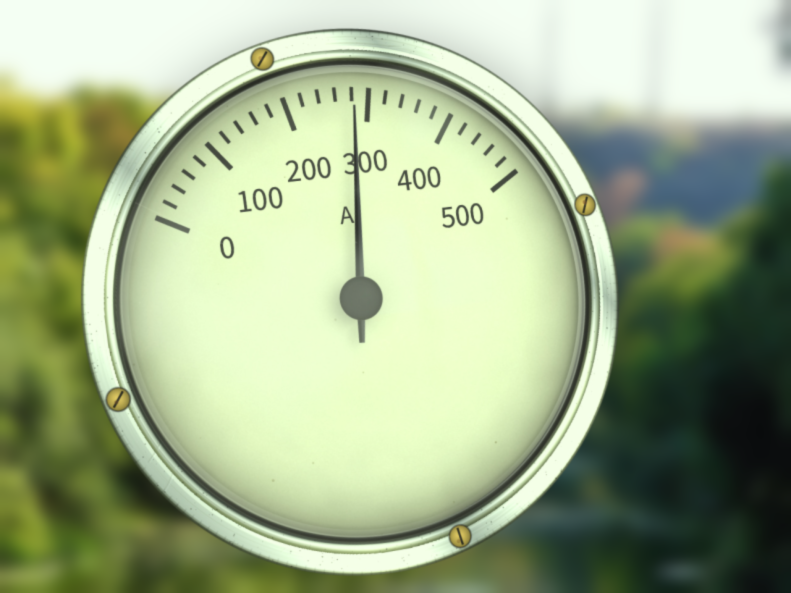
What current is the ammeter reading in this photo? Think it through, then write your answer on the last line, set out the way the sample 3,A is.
280,A
